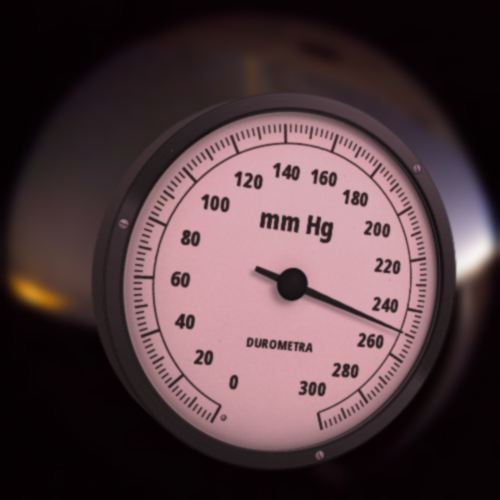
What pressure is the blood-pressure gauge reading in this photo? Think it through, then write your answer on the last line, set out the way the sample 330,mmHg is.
250,mmHg
